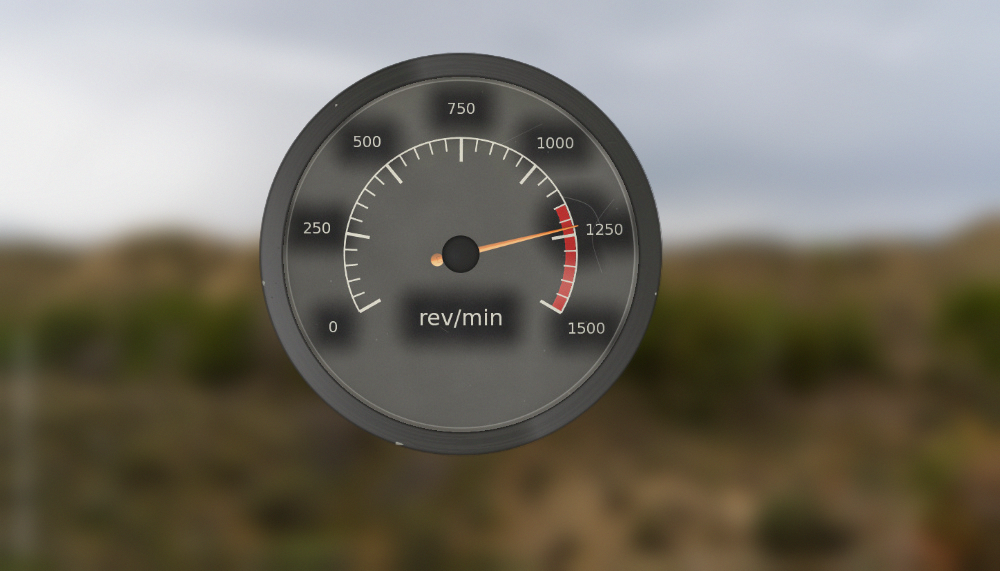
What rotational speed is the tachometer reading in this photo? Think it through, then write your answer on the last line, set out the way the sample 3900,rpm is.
1225,rpm
